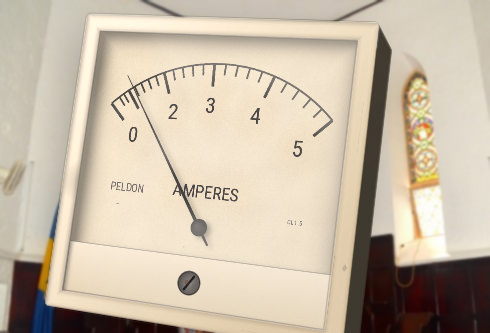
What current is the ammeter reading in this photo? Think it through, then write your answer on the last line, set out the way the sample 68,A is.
1.2,A
